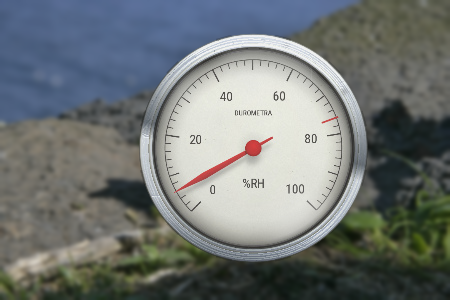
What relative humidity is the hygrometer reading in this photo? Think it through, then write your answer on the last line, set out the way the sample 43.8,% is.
6,%
